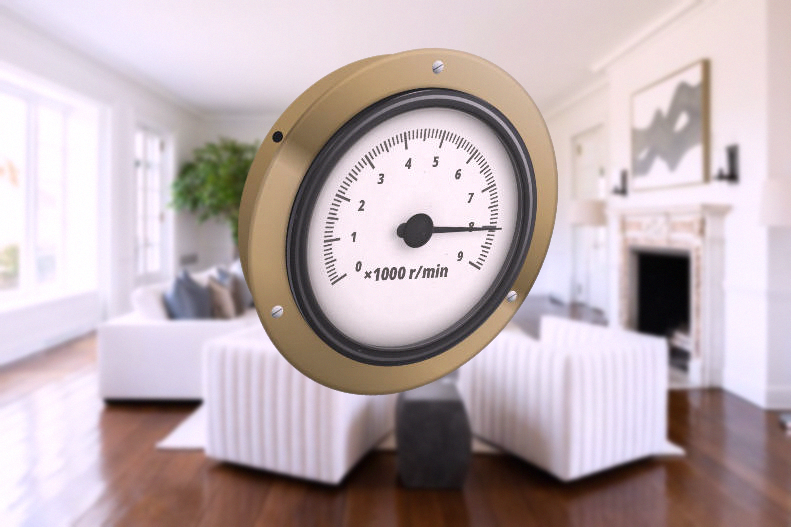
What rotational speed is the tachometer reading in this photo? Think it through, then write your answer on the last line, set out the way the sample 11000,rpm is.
8000,rpm
